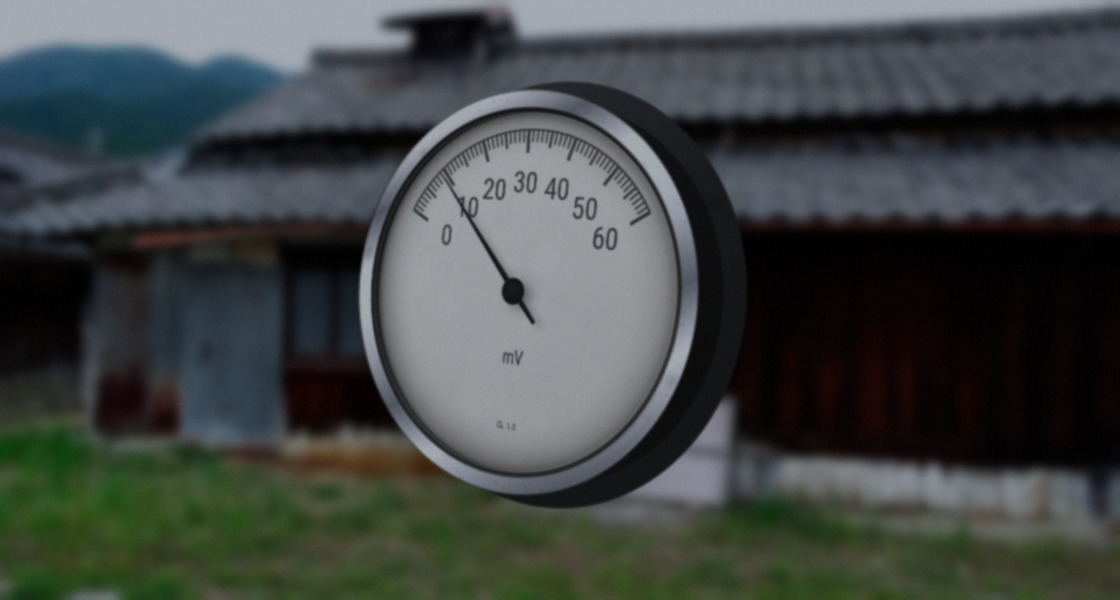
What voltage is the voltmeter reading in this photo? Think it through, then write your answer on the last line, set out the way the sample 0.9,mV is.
10,mV
